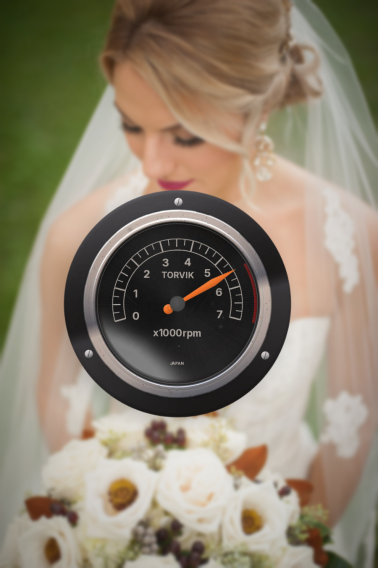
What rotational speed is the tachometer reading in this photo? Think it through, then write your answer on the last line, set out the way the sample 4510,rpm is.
5500,rpm
